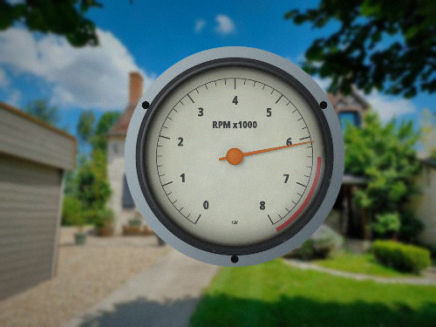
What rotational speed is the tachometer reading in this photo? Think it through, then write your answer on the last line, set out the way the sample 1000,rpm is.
6100,rpm
